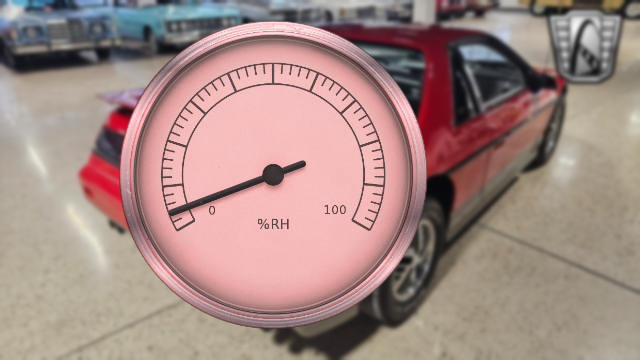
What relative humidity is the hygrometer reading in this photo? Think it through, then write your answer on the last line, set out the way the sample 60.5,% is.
4,%
